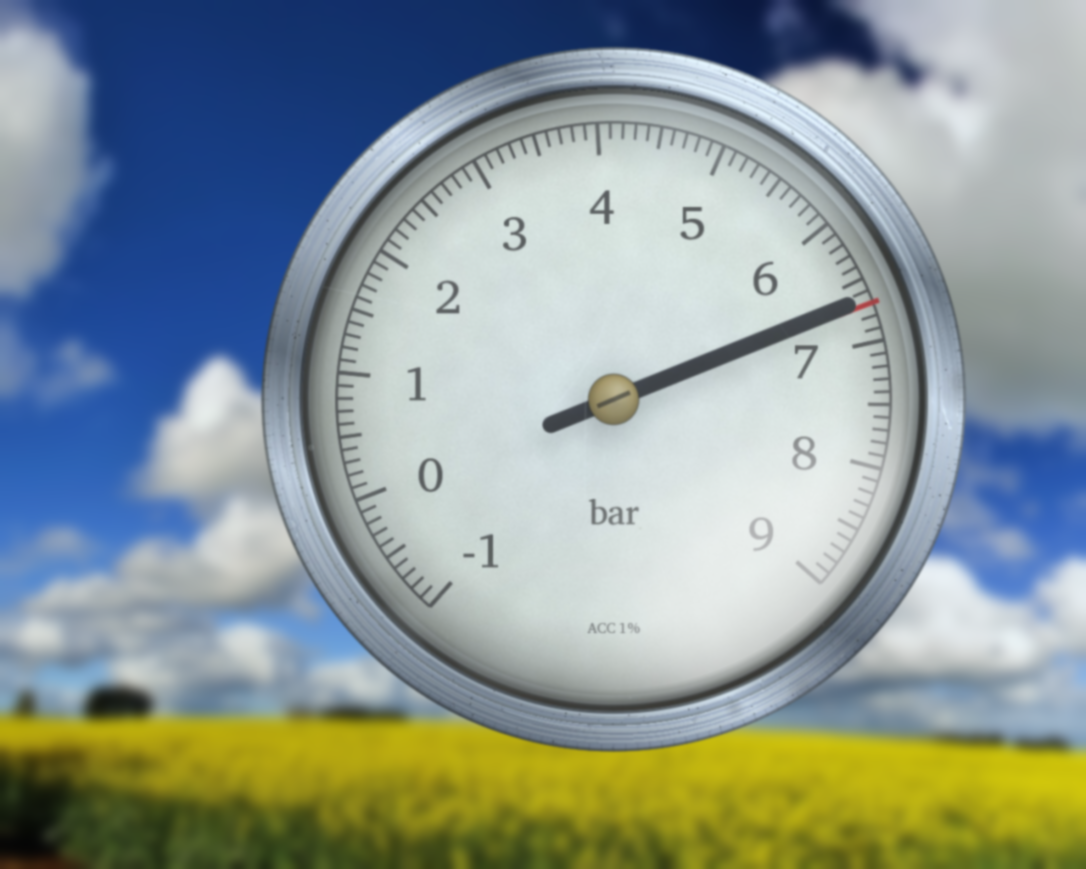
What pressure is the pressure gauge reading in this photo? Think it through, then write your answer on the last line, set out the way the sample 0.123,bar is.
6.65,bar
